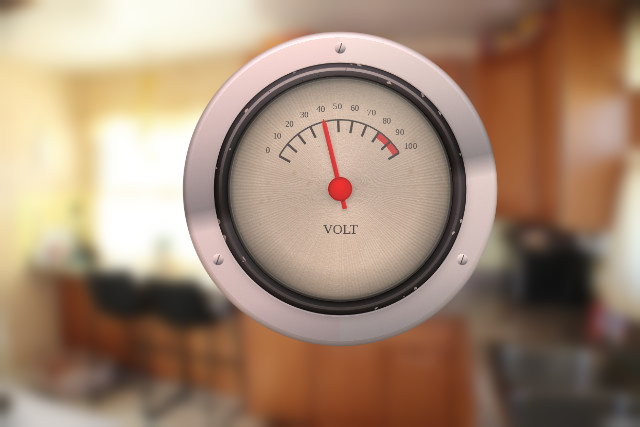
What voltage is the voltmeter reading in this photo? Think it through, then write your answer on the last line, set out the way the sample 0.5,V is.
40,V
